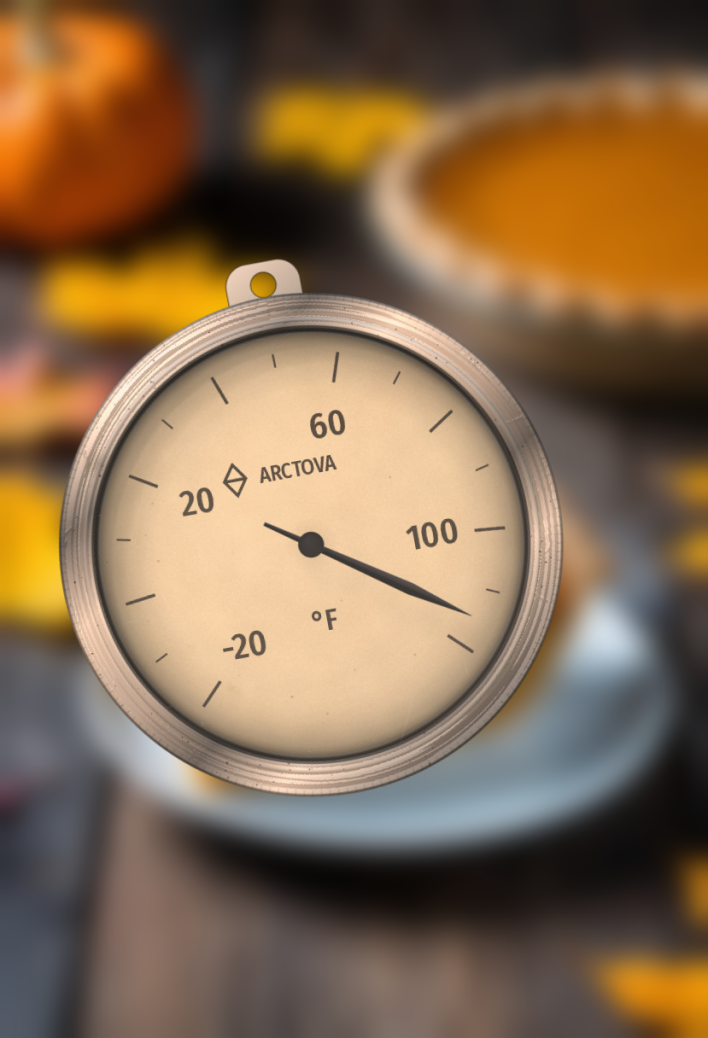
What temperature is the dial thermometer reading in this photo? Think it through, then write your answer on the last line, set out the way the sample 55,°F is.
115,°F
